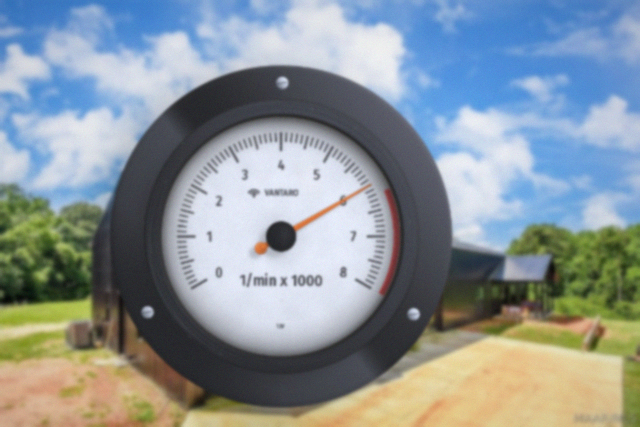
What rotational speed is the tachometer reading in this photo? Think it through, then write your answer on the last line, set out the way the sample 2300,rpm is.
6000,rpm
